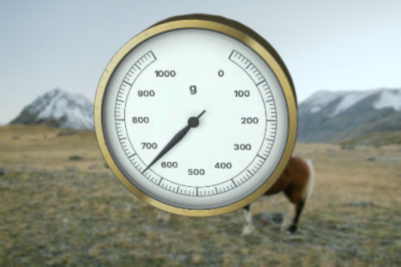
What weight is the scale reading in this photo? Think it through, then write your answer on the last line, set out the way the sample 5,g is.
650,g
